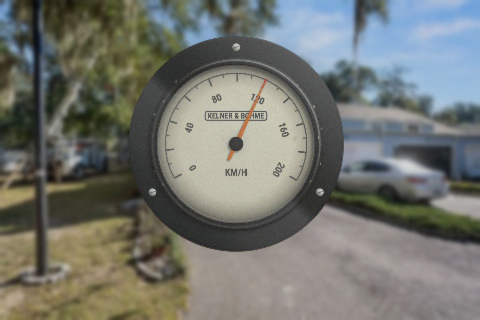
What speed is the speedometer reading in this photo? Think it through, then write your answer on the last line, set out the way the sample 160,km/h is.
120,km/h
